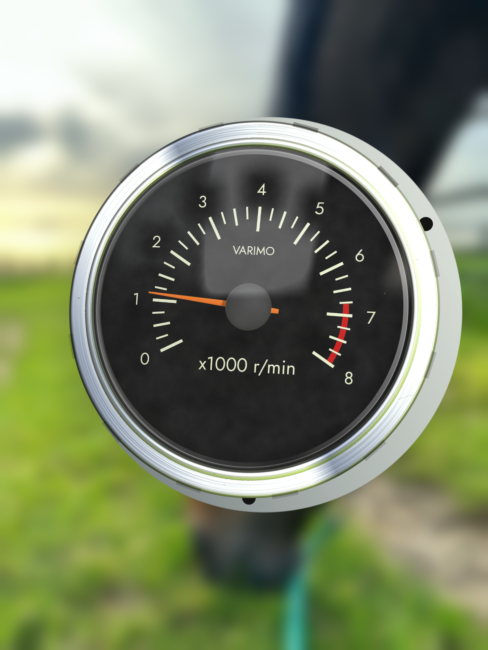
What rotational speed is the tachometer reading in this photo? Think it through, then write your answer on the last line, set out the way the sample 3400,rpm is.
1125,rpm
